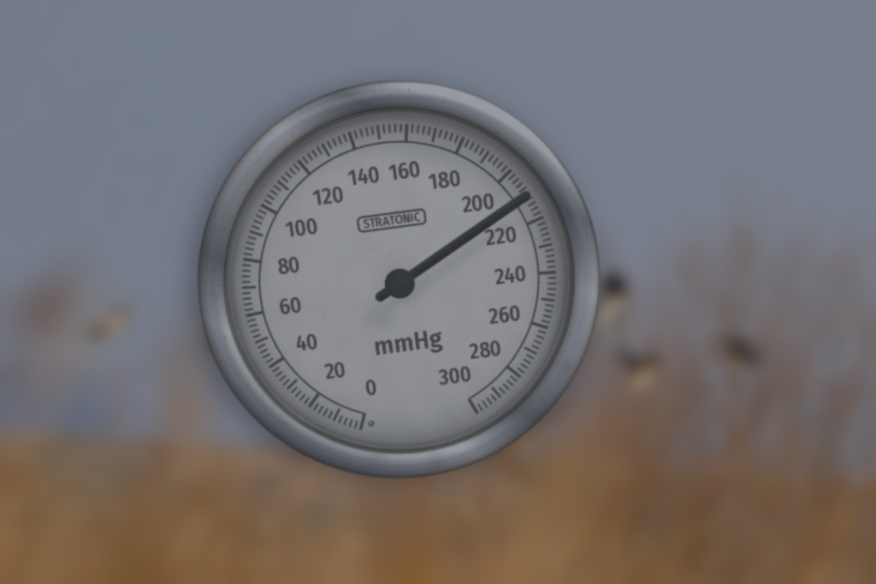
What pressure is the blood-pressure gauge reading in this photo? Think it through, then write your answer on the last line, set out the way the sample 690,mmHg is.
210,mmHg
